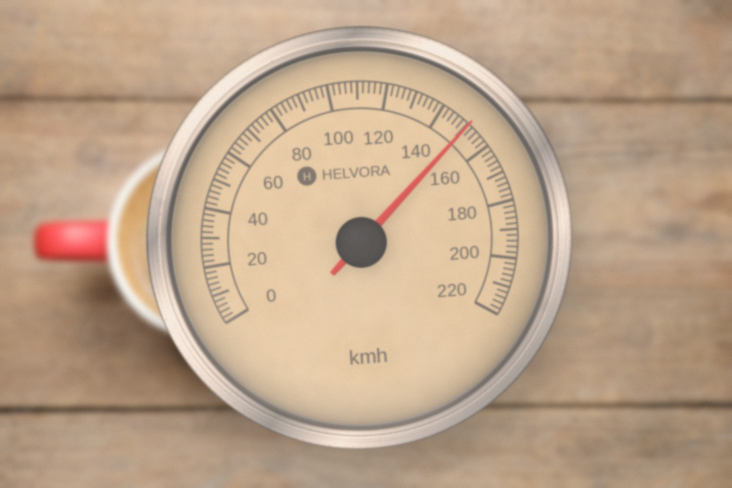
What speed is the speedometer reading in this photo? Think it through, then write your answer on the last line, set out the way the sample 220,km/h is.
150,km/h
